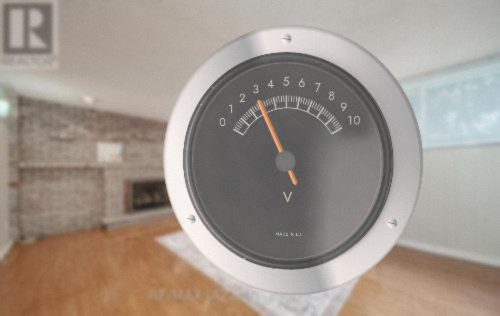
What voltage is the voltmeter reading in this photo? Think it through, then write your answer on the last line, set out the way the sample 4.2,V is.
3,V
